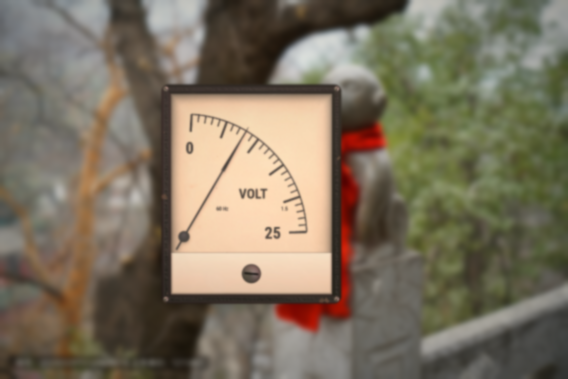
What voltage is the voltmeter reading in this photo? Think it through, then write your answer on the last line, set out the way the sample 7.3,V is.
8,V
